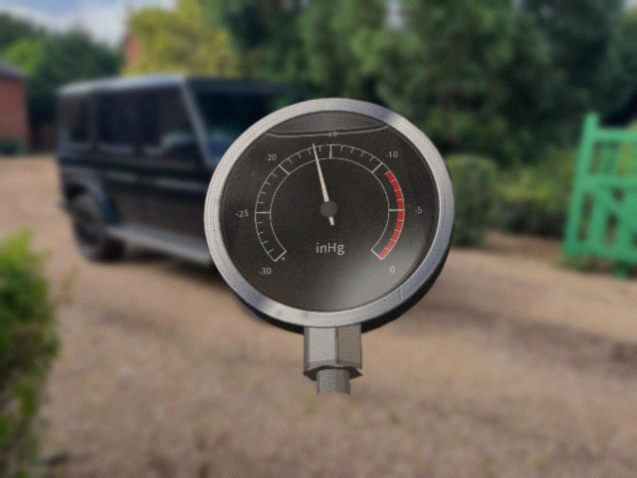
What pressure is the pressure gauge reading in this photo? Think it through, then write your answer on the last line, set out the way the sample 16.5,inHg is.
-16.5,inHg
